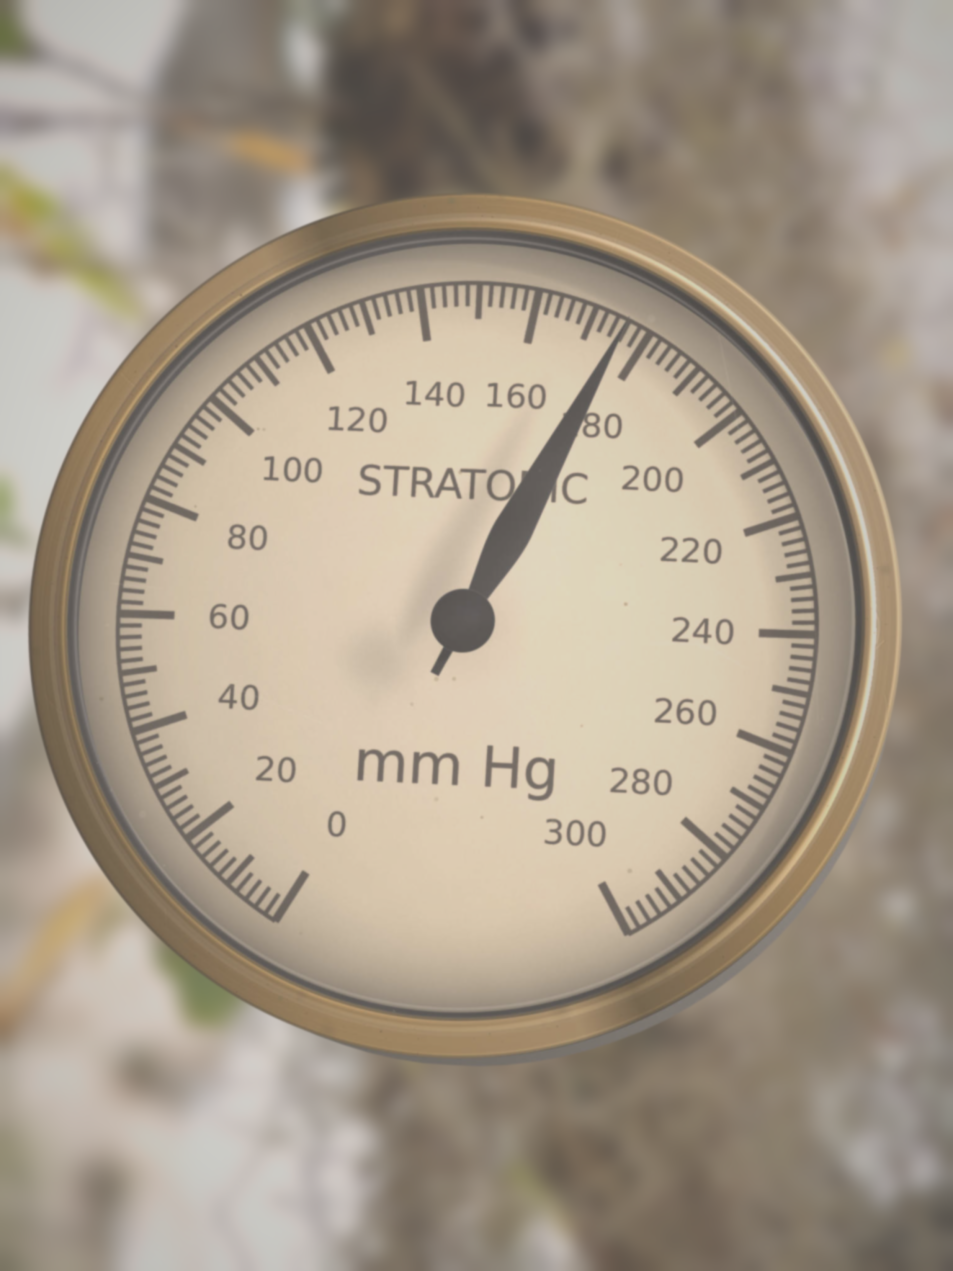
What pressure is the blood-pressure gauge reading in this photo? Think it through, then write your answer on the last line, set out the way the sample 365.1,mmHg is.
176,mmHg
